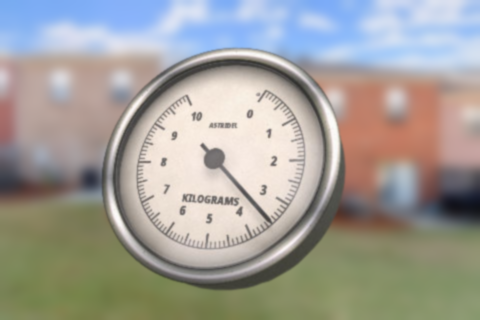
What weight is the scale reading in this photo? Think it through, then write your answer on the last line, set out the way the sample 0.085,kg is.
3.5,kg
